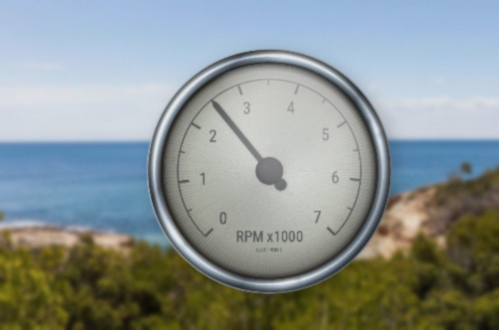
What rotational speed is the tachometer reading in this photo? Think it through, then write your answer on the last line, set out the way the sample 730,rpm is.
2500,rpm
